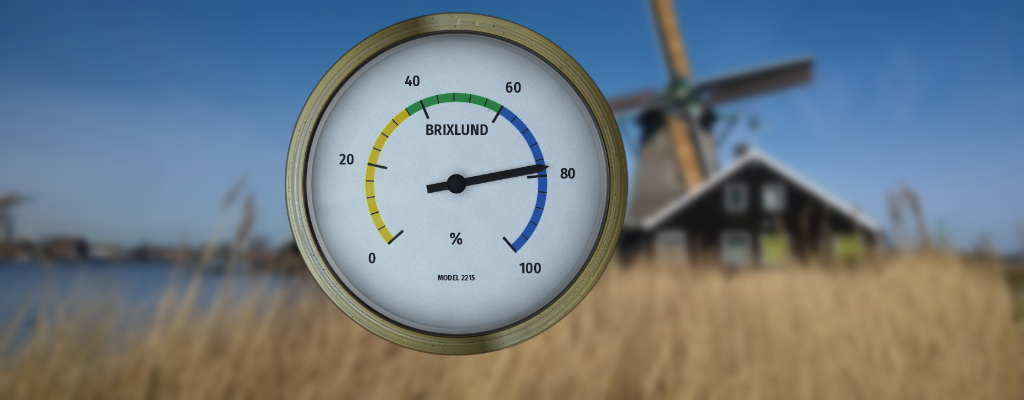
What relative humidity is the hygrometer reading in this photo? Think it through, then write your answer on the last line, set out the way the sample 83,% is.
78,%
